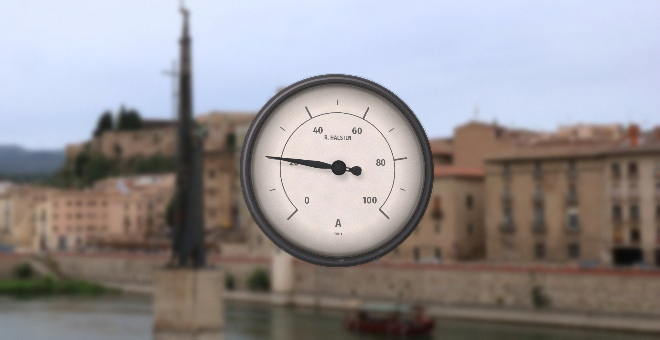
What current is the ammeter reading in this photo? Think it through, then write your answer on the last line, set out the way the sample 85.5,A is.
20,A
